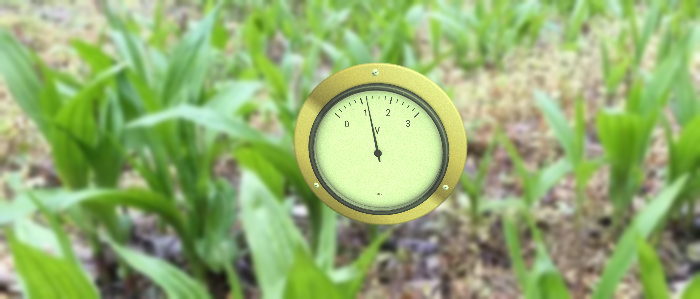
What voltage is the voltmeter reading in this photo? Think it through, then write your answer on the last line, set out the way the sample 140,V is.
1.2,V
